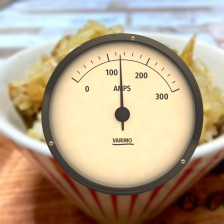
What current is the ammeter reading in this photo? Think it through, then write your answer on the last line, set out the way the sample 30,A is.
130,A
